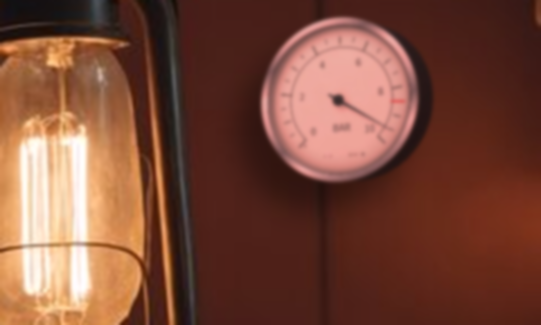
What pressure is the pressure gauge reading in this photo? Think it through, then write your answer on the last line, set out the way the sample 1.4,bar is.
9.5,bar
